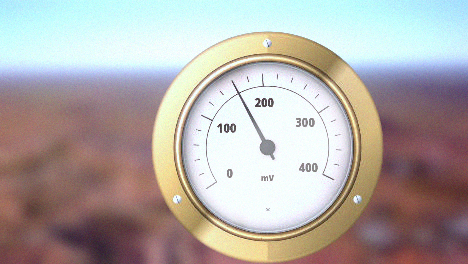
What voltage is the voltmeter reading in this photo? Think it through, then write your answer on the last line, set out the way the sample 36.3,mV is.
160,mV
